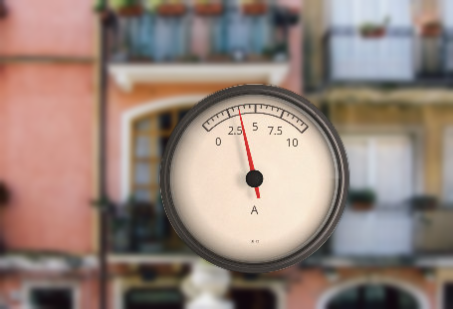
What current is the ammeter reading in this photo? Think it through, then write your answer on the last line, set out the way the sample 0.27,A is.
3.5,A
